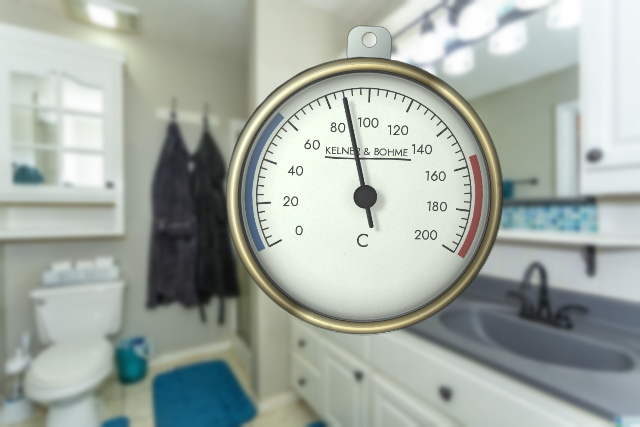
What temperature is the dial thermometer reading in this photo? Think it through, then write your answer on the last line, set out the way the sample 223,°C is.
88,°C
